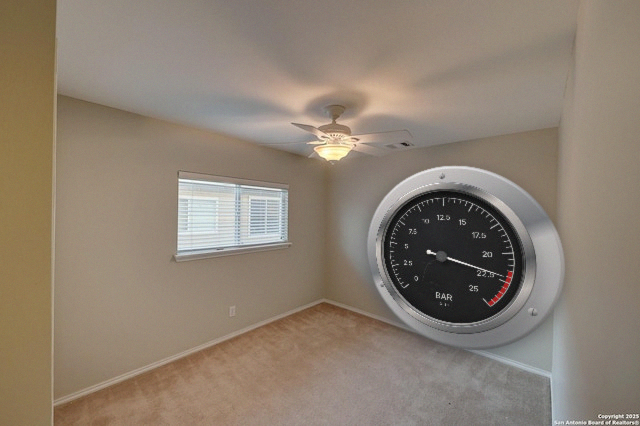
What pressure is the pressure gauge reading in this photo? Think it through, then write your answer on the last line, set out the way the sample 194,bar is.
22,bar
